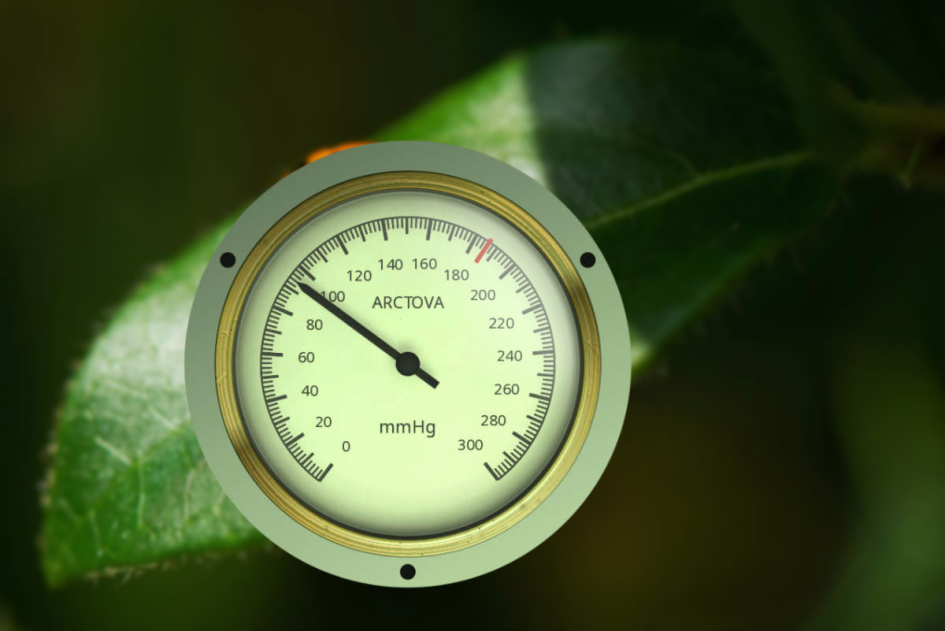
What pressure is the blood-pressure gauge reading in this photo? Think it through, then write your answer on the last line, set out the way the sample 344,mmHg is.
94,mmHg
